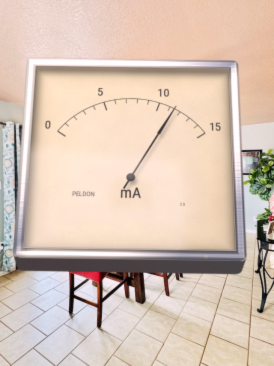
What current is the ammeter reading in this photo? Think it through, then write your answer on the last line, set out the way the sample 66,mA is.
11.5,mA
